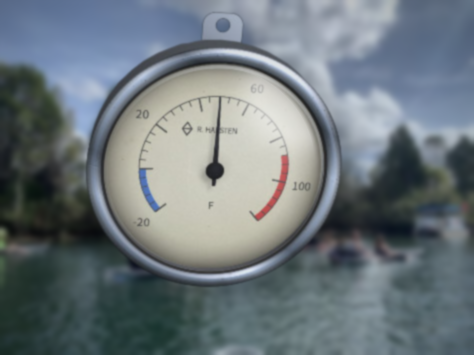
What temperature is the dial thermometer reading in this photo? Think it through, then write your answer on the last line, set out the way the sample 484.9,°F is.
48,°F
